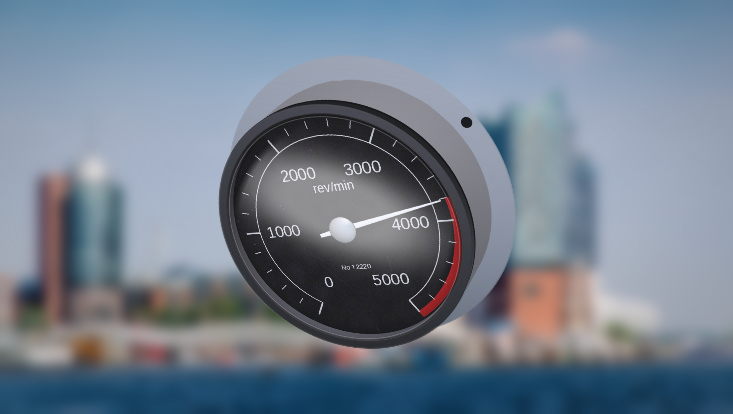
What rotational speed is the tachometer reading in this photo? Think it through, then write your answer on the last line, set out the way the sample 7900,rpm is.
3800,rpm
